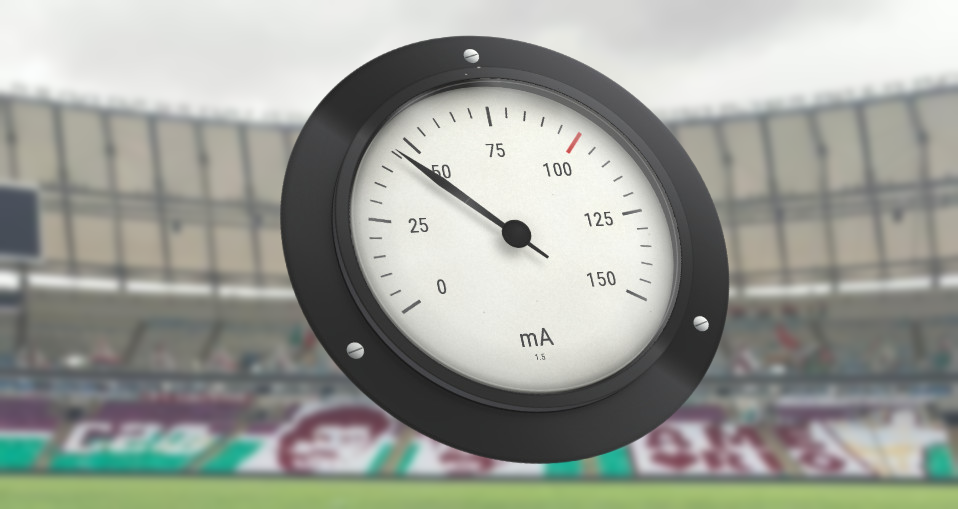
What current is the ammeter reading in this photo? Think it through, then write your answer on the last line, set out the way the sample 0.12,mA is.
45,mA
